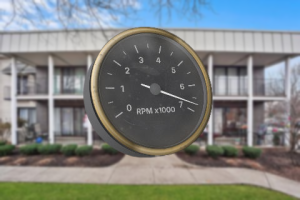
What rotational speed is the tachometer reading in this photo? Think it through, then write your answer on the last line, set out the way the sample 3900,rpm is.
6750,rpm
